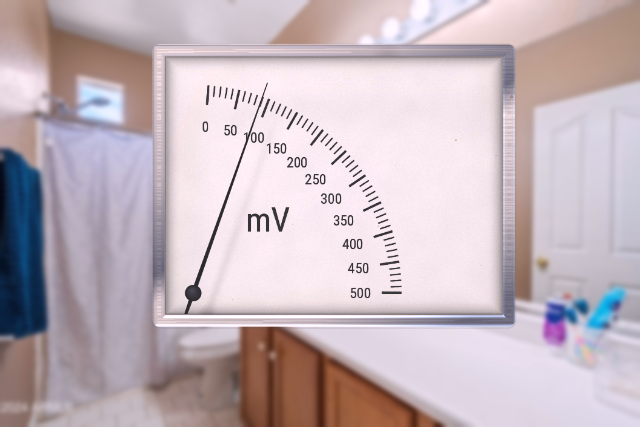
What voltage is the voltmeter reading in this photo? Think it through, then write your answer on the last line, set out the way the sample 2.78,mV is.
90,mV
